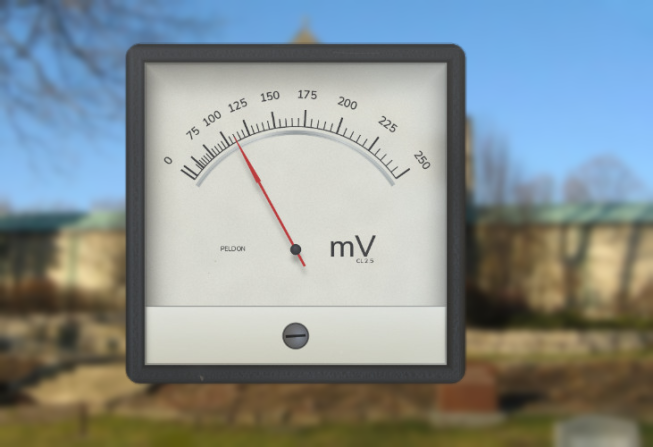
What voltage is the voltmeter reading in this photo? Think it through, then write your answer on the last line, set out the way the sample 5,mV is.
110,mV
